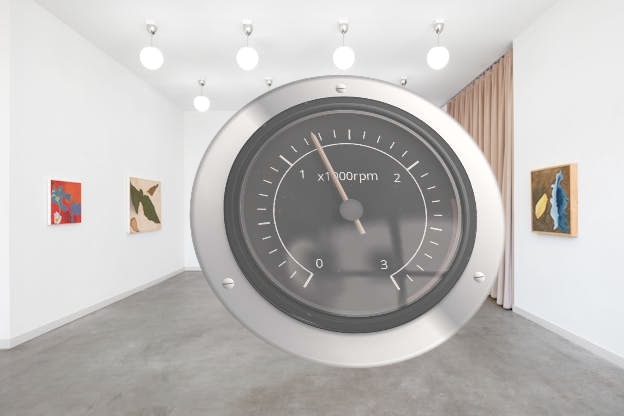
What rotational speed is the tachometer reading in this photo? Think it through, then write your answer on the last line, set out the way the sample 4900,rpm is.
1250,rpm
